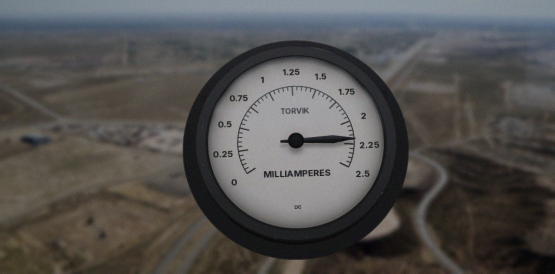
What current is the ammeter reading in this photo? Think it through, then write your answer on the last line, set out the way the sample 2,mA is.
2.2,mA
